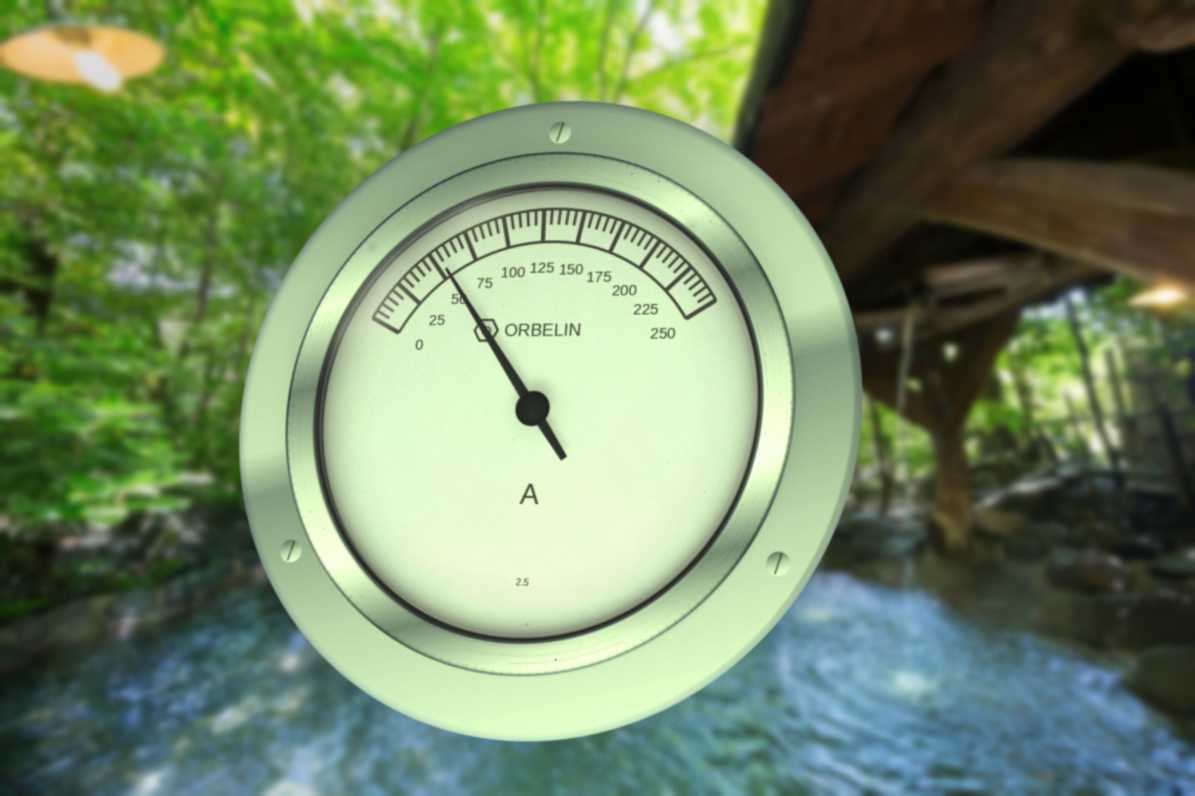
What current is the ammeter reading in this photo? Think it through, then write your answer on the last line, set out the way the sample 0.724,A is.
55,A
